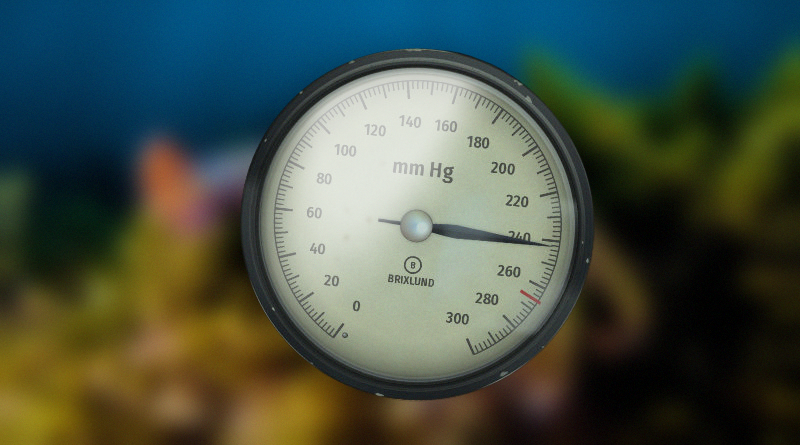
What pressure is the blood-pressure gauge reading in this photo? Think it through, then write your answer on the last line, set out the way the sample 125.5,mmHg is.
242,mmHg
